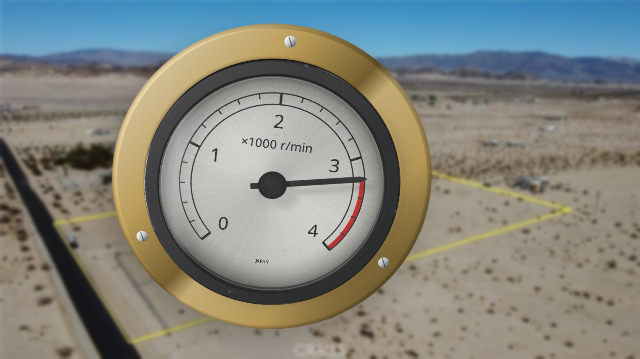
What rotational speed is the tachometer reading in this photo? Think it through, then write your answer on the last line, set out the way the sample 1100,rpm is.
3200,rpm
